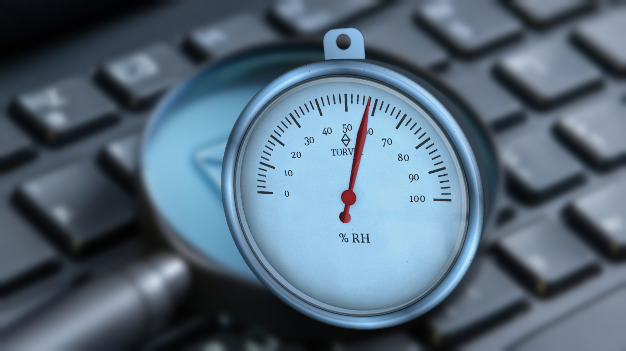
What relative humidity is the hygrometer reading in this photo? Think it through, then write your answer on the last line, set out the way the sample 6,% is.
58,%
